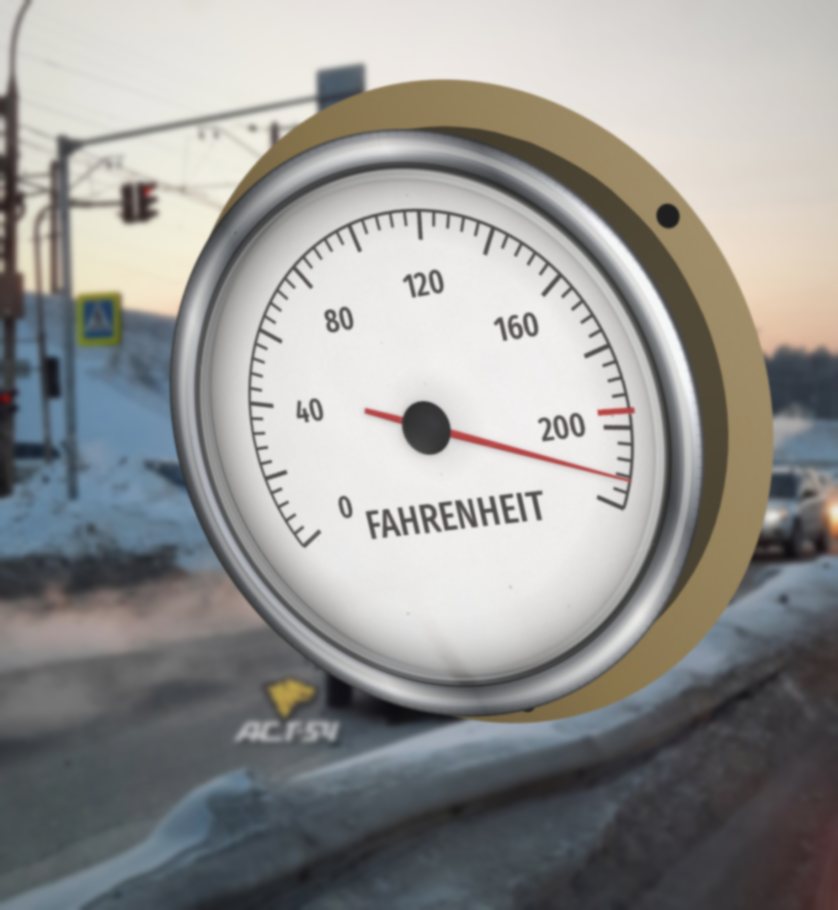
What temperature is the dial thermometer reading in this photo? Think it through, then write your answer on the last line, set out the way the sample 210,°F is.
212,°F
